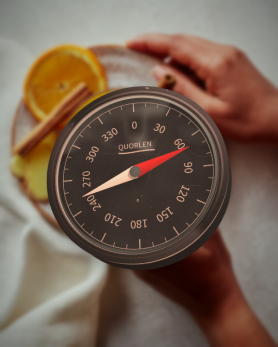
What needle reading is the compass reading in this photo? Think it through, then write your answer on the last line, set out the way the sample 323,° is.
70,°
